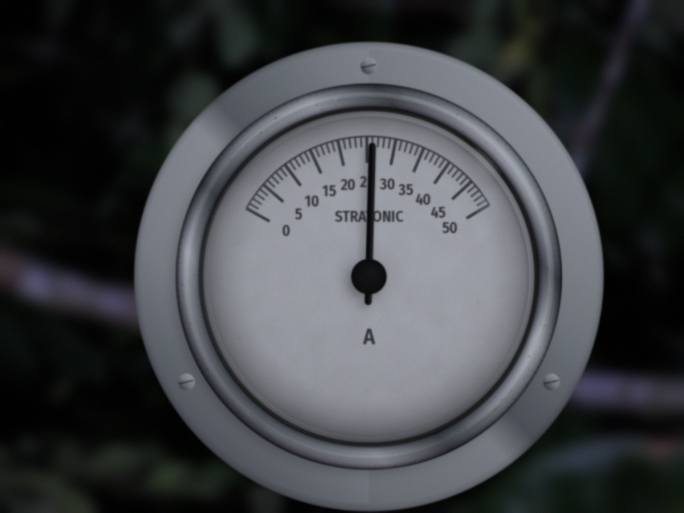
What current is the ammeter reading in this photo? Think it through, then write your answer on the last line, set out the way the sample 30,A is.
26,A
